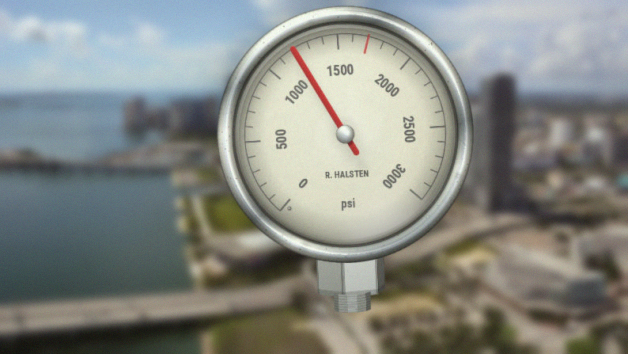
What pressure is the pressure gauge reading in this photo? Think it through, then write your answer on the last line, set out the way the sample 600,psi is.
1200,psi
